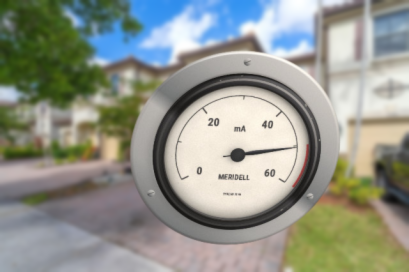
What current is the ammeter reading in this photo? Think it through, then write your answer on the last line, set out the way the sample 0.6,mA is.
50,mA
